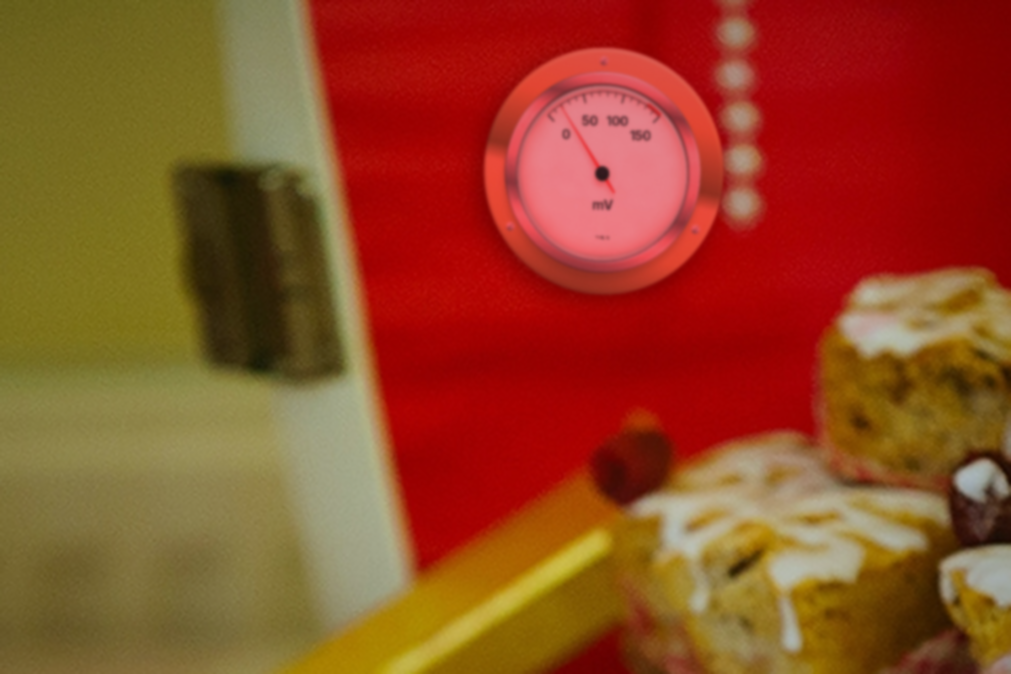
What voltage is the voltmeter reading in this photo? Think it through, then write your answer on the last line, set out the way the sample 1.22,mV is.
20,mV
